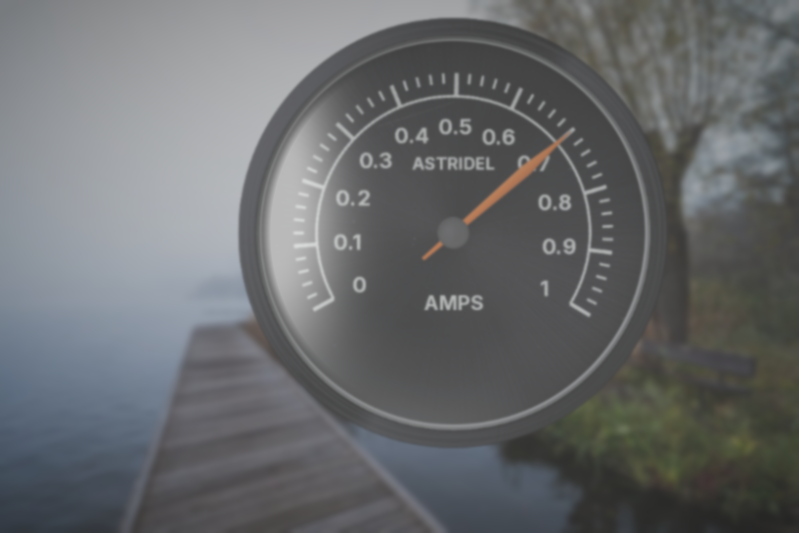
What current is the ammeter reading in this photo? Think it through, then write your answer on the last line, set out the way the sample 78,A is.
0.7,A
